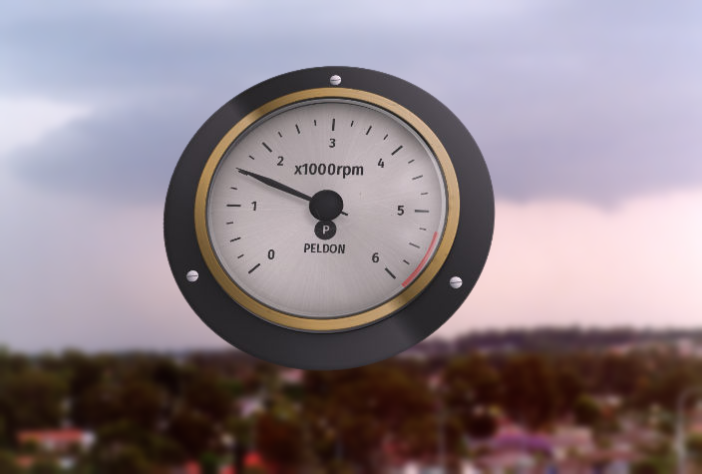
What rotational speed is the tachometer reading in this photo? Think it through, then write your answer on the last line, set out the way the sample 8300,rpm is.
1500,rpm
